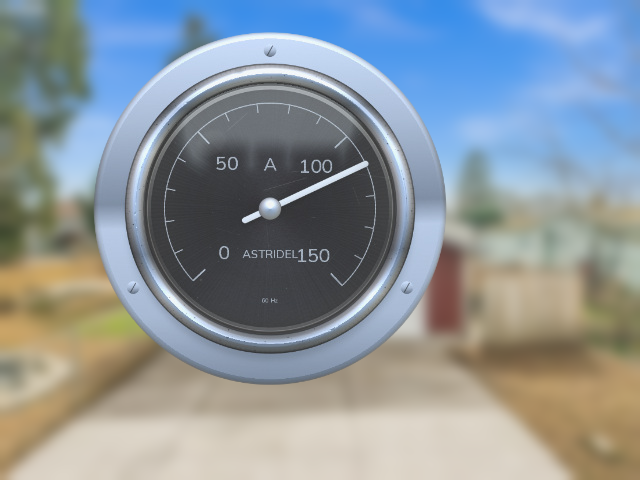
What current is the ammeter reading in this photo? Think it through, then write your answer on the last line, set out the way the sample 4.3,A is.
110,A
